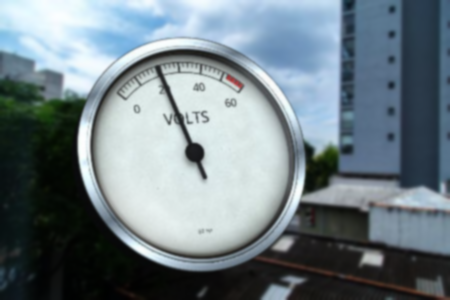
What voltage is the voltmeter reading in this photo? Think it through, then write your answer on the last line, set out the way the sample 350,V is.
20,V
